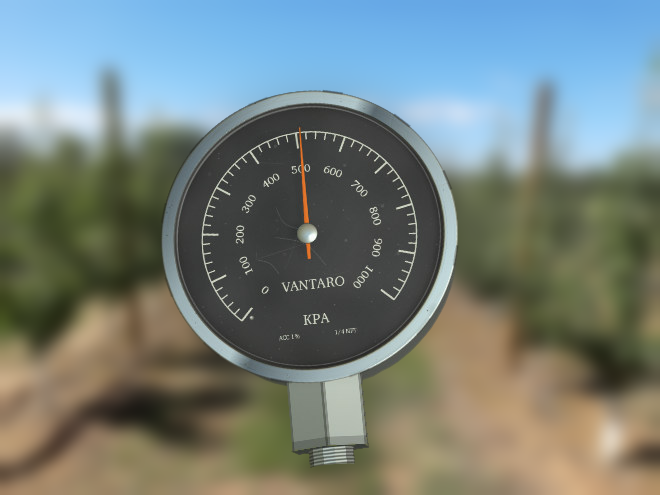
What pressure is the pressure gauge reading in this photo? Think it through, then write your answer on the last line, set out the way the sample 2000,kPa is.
510,kPa
